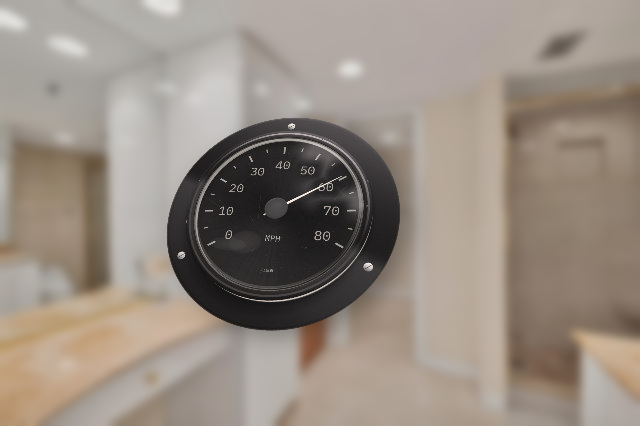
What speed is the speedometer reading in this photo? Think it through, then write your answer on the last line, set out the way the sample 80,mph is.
60,mph
